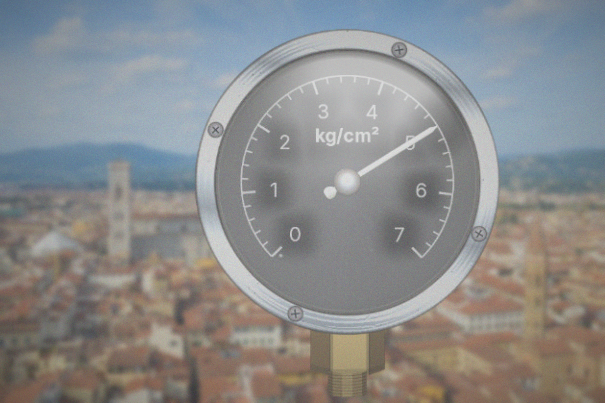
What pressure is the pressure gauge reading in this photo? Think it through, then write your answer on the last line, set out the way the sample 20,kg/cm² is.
5,kg/cm²
